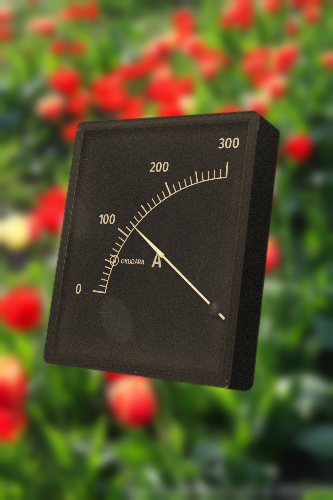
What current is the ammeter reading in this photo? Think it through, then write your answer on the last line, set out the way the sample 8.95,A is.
120,A
